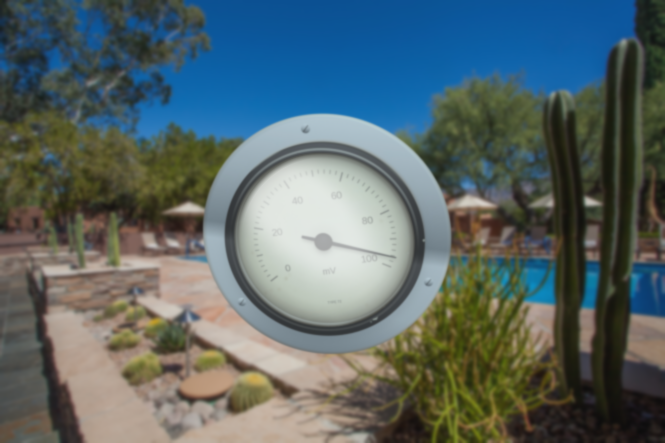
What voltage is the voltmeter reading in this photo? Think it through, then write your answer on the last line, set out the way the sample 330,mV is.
96,mV
